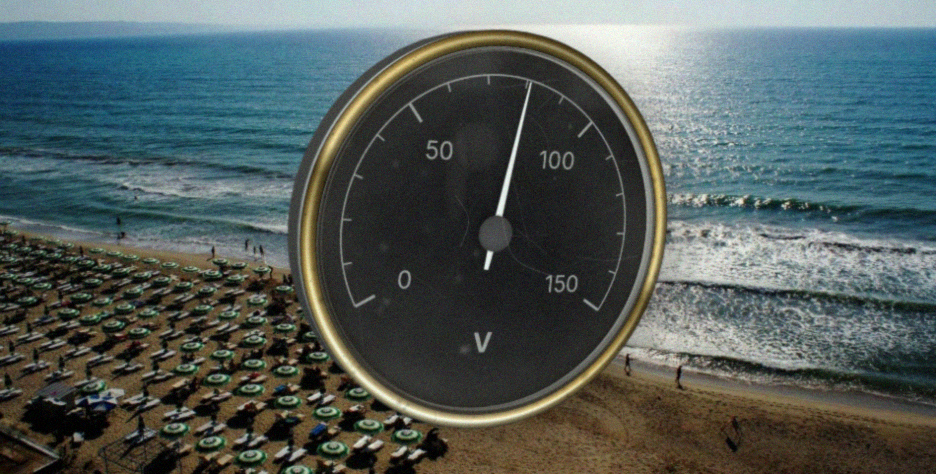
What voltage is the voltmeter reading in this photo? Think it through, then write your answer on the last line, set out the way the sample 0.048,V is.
80,V
